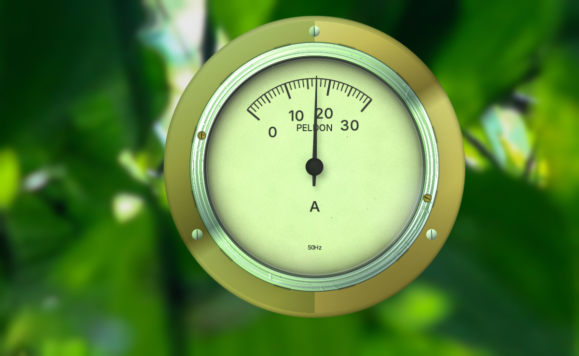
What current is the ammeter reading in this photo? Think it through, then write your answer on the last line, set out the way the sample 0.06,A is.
17,A
